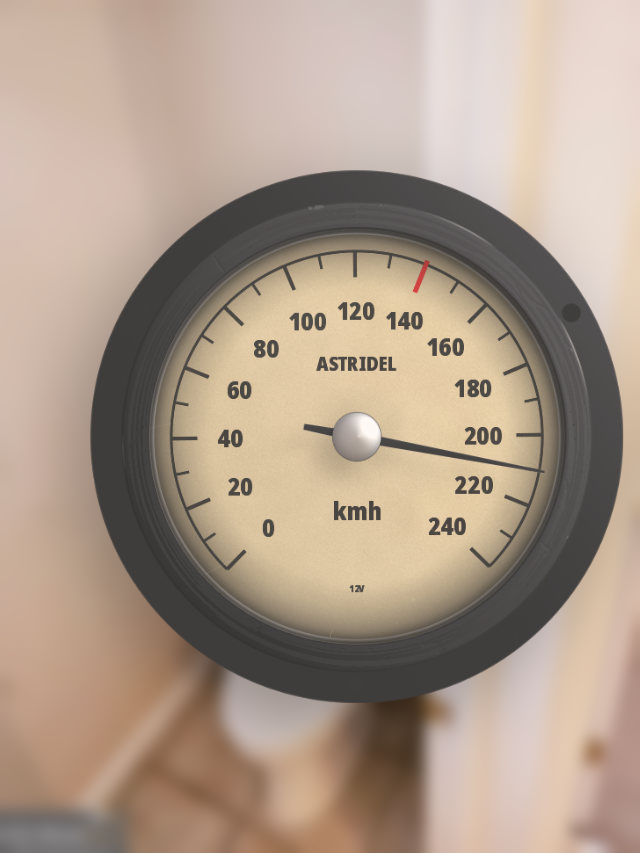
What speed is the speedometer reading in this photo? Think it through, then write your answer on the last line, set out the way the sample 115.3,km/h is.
210,km/h
